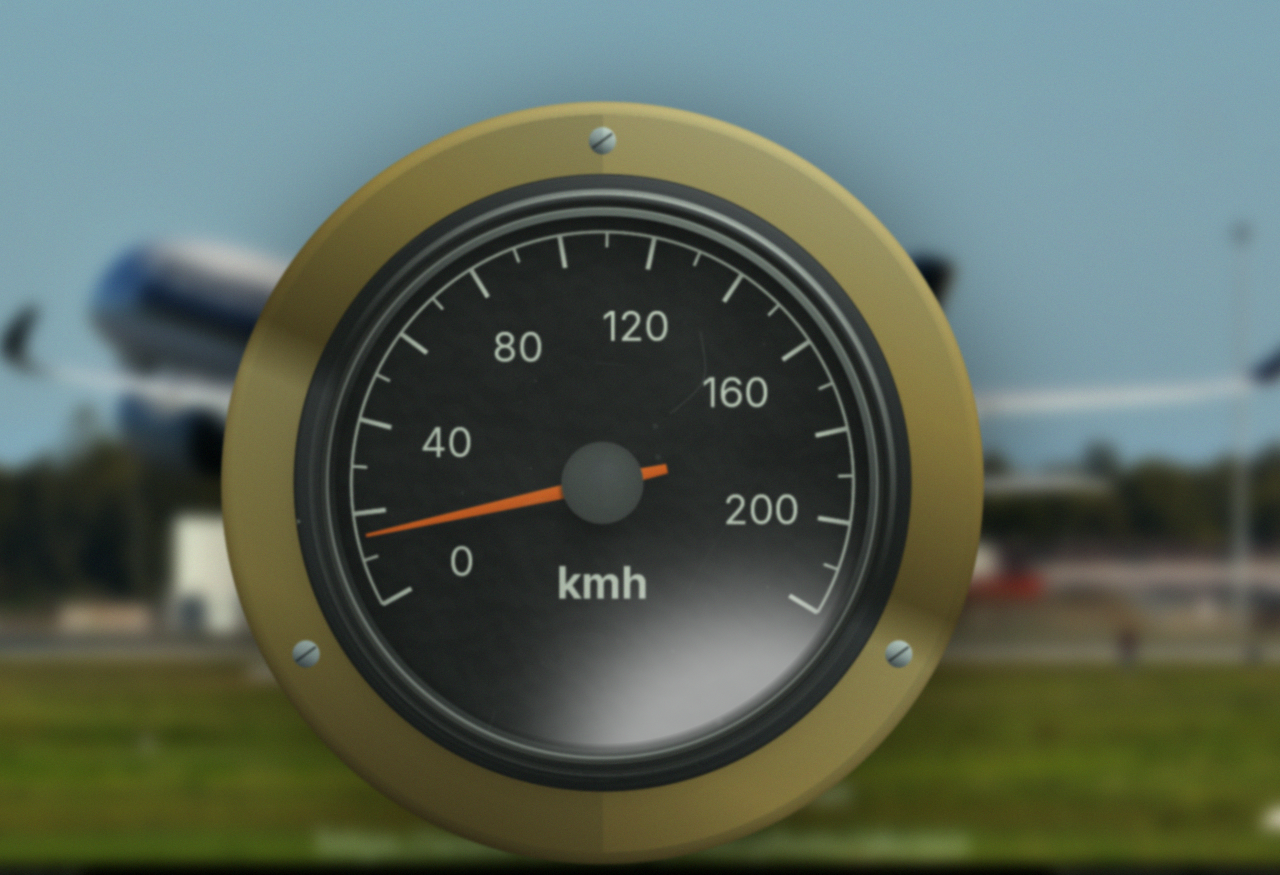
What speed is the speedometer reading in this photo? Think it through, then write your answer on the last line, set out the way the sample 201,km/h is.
15,km/h
